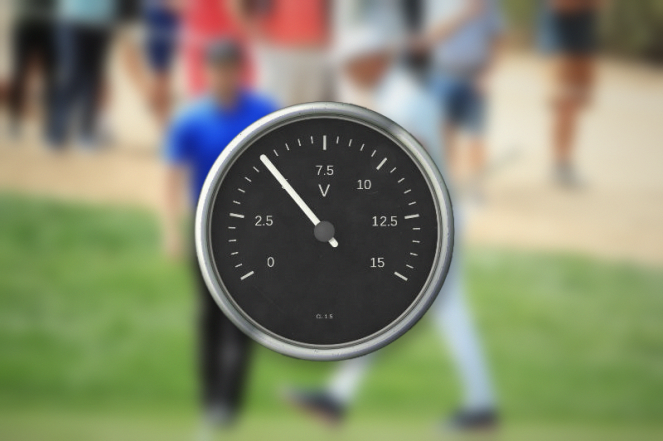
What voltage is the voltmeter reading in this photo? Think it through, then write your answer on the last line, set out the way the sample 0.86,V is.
5,V
